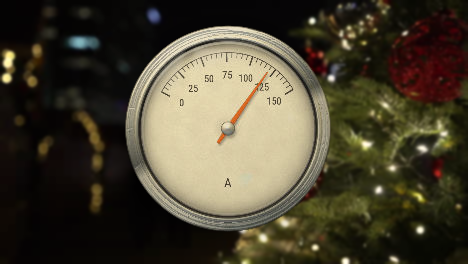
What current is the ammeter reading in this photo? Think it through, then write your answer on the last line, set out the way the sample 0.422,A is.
120,A
